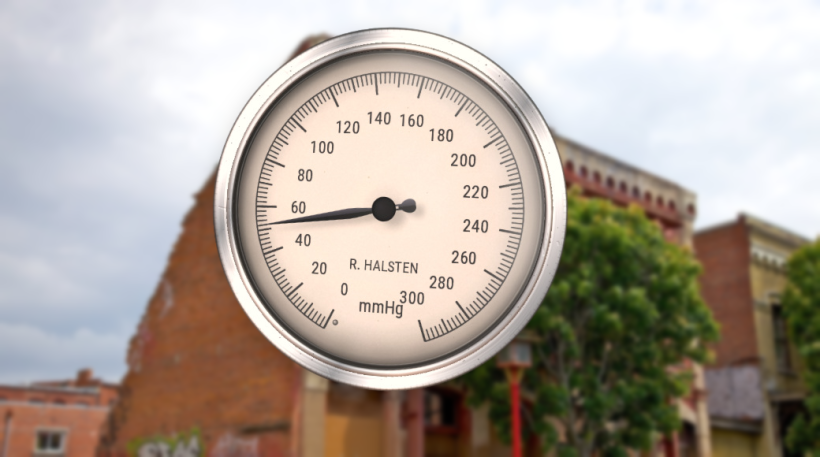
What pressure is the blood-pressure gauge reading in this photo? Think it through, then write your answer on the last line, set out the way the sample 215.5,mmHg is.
52,mmHg
